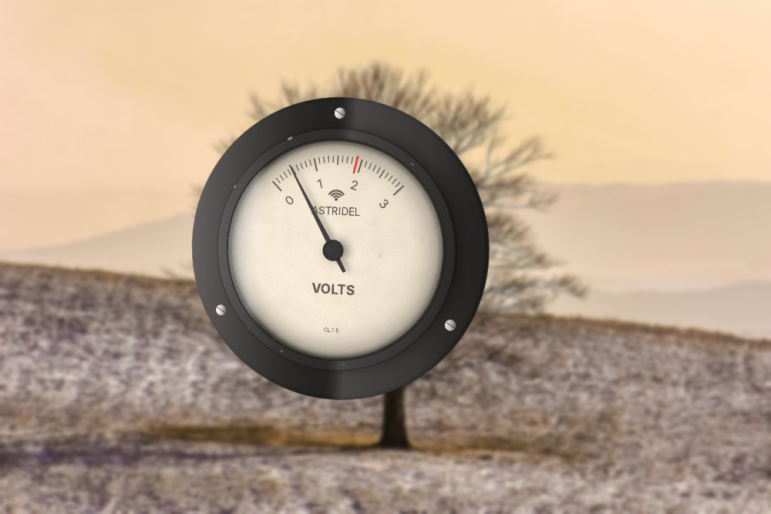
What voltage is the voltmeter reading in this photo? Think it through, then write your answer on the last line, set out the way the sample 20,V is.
0.5,V
